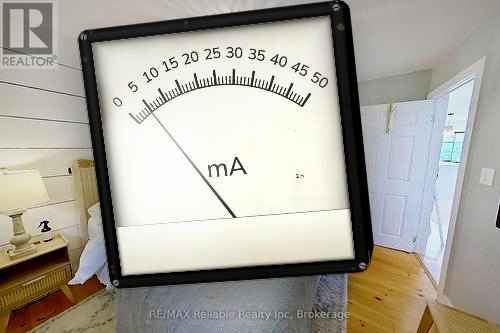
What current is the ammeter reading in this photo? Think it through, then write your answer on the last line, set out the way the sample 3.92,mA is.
5,mA
